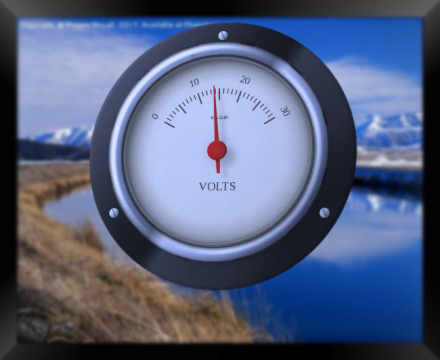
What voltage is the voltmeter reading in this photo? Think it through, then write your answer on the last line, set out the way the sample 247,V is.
14,V
